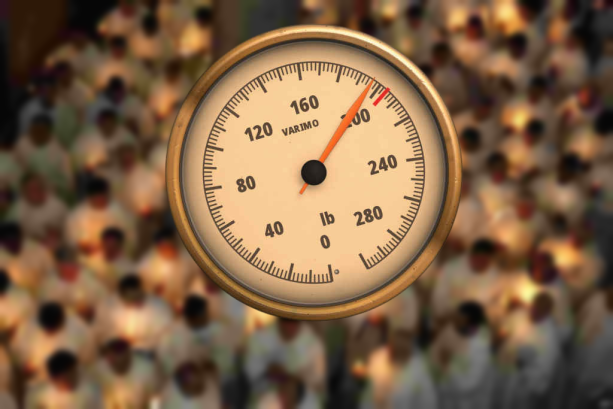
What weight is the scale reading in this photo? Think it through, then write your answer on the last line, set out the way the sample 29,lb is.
196,lb
